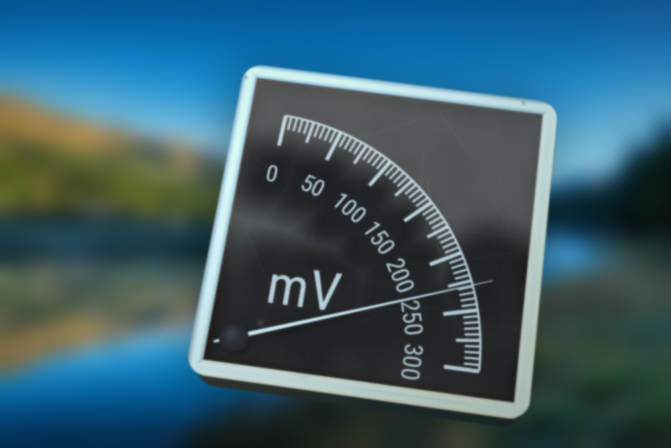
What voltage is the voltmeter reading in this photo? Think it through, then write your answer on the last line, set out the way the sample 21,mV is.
230,mV
